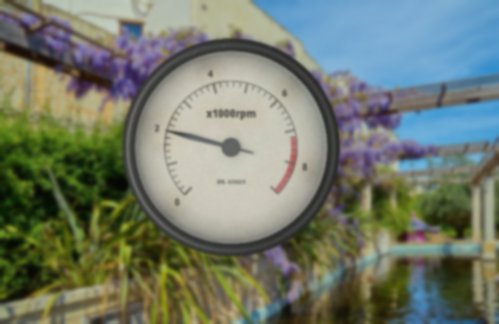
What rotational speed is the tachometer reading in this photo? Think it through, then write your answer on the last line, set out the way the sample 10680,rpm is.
2000,rpm
